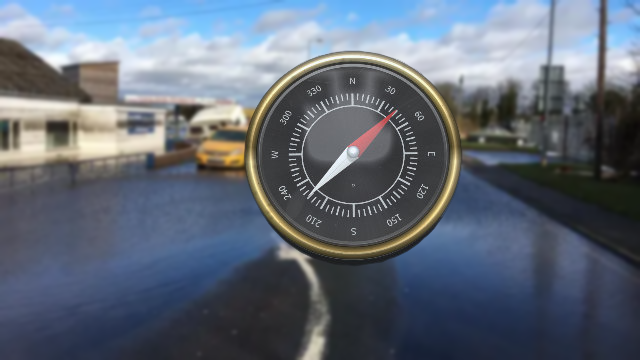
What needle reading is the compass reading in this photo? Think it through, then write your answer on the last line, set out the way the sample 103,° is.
45,°
